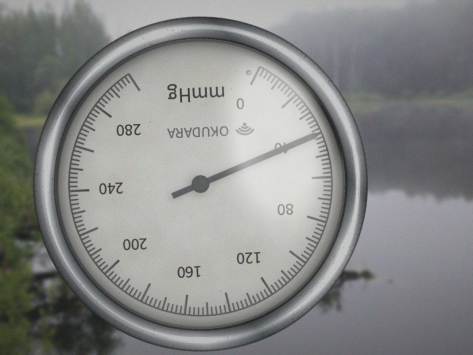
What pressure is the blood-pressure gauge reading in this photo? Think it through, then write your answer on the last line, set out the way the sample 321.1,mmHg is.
40,mmHg
